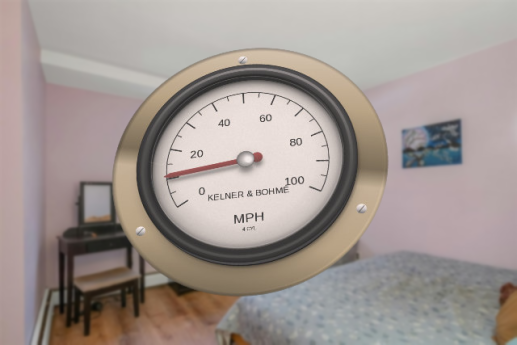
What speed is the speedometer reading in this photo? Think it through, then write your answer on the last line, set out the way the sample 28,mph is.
10,mph
